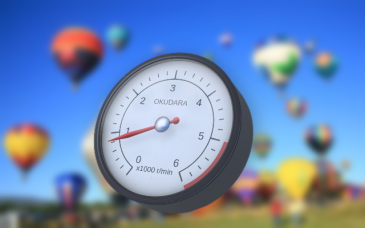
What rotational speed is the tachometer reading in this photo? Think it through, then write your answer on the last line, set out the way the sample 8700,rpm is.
800,rpm
